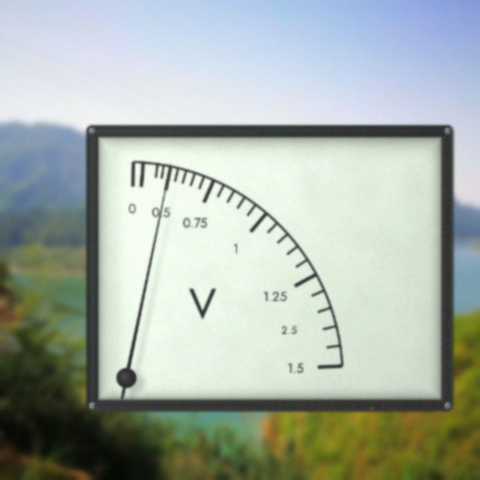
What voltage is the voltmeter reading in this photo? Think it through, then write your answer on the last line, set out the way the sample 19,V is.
0.5,V
